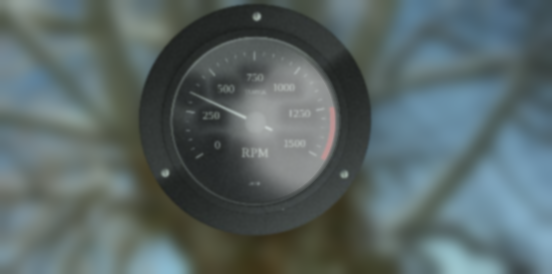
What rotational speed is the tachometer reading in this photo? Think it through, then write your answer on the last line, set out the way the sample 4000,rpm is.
350,rpm
